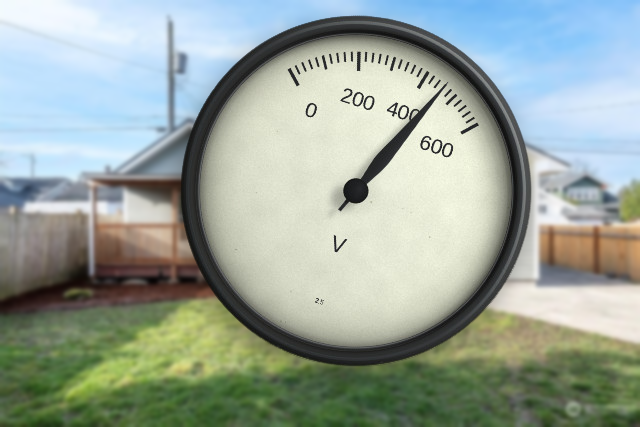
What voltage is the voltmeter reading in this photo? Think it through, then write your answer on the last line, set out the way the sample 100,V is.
460,V
